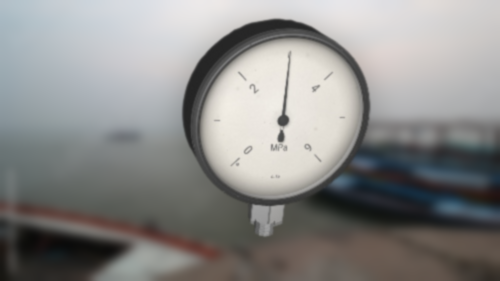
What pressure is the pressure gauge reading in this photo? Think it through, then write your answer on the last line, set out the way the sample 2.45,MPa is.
3,MPa
